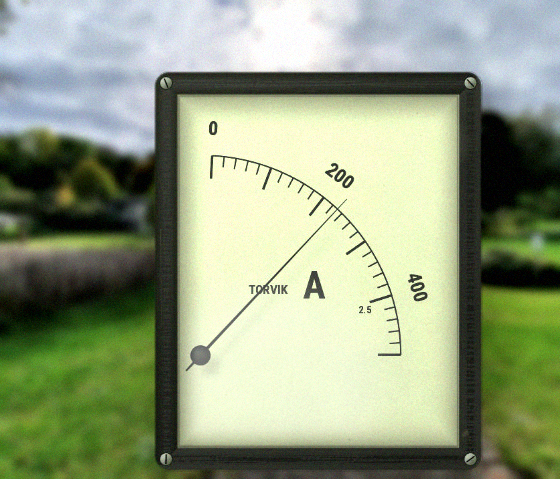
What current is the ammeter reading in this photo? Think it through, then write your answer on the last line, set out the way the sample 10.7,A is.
230,A
